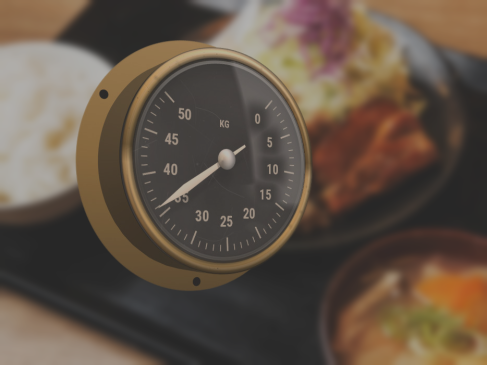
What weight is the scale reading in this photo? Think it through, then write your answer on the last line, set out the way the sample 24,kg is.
36,kg
